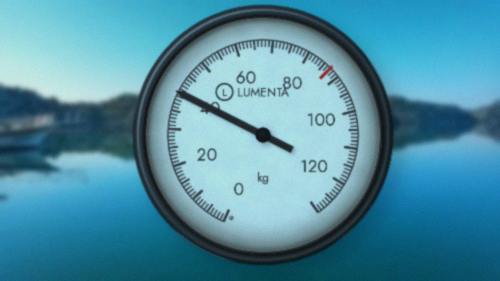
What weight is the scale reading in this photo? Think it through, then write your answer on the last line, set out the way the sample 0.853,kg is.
40,kg
